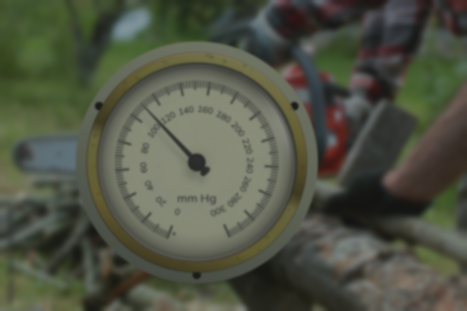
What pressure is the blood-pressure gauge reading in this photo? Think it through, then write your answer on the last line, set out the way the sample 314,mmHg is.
110,mmHg
